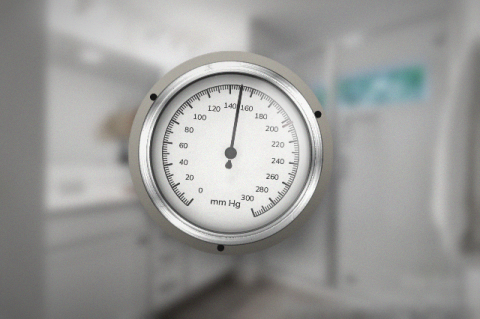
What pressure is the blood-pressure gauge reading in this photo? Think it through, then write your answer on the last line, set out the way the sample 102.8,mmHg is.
150,mmHg
